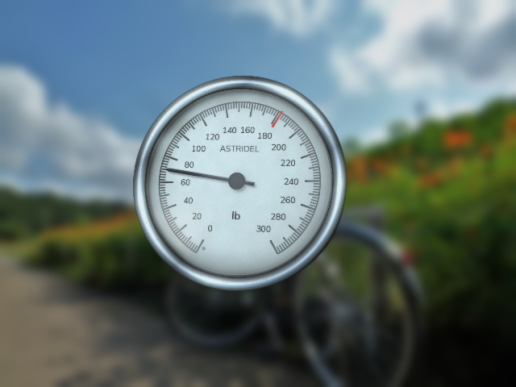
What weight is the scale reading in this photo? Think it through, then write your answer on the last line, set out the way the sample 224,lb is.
70,lb
